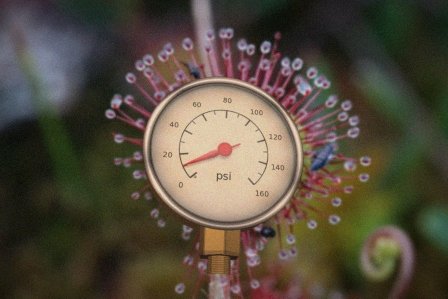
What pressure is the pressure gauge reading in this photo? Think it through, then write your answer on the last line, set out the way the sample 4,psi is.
10,psi
